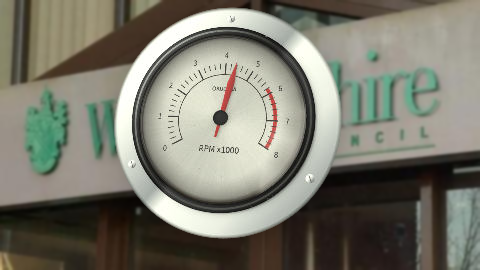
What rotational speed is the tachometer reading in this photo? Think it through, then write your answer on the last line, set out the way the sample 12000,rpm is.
4400,rpm
